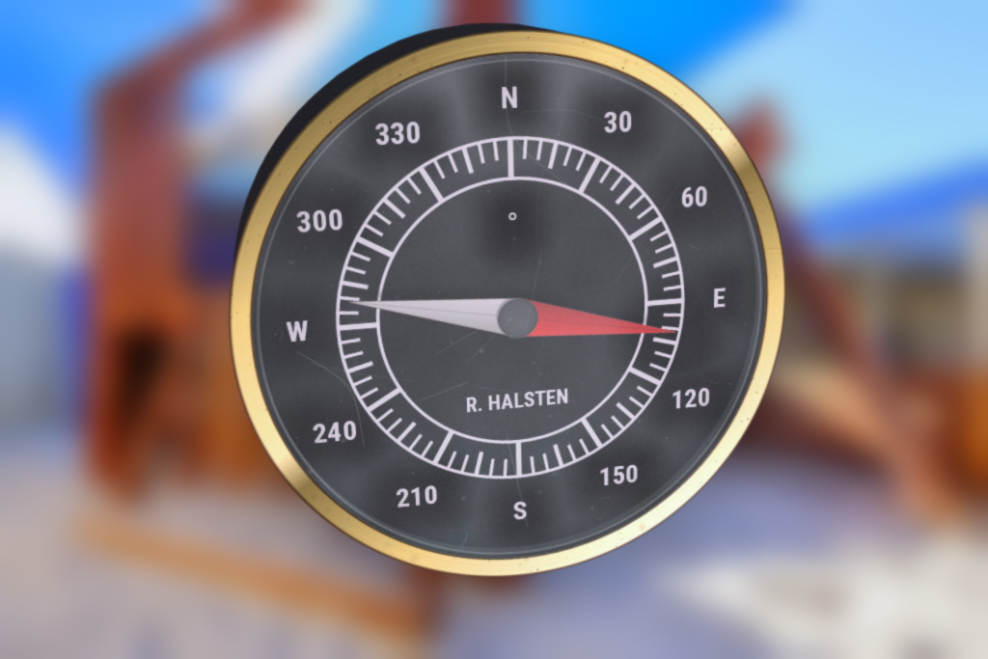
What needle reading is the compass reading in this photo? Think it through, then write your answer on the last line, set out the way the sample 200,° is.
100,°
